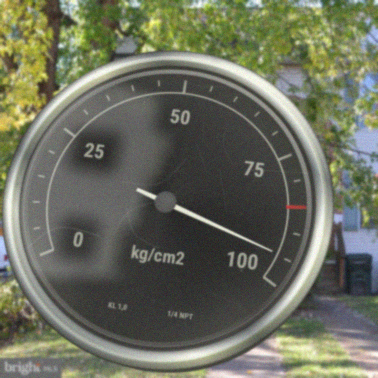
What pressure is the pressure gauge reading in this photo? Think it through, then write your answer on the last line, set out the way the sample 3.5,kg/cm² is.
95,kg/cm²
